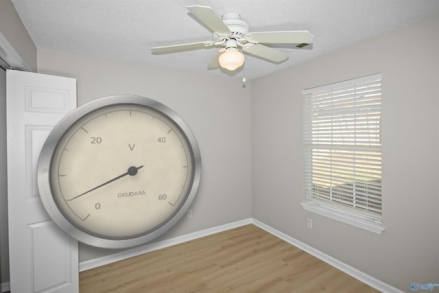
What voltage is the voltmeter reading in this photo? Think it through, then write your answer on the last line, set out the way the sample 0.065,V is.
5,V
